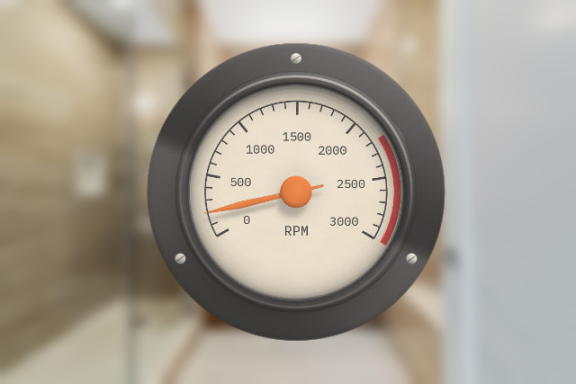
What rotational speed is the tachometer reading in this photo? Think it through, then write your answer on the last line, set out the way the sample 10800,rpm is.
200,rpm
